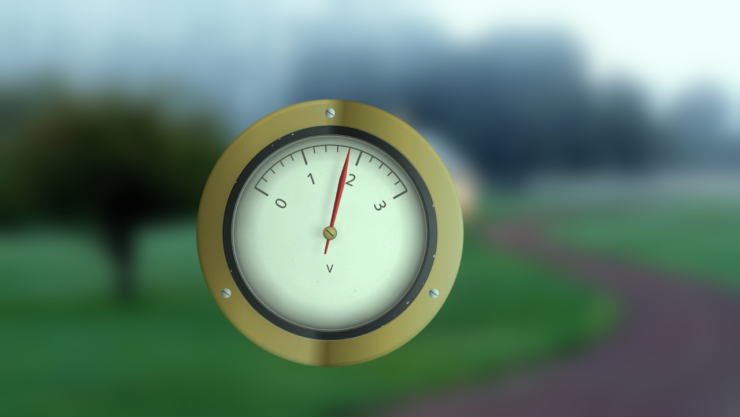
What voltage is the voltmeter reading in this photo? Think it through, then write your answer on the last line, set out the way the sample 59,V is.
1.8,V
